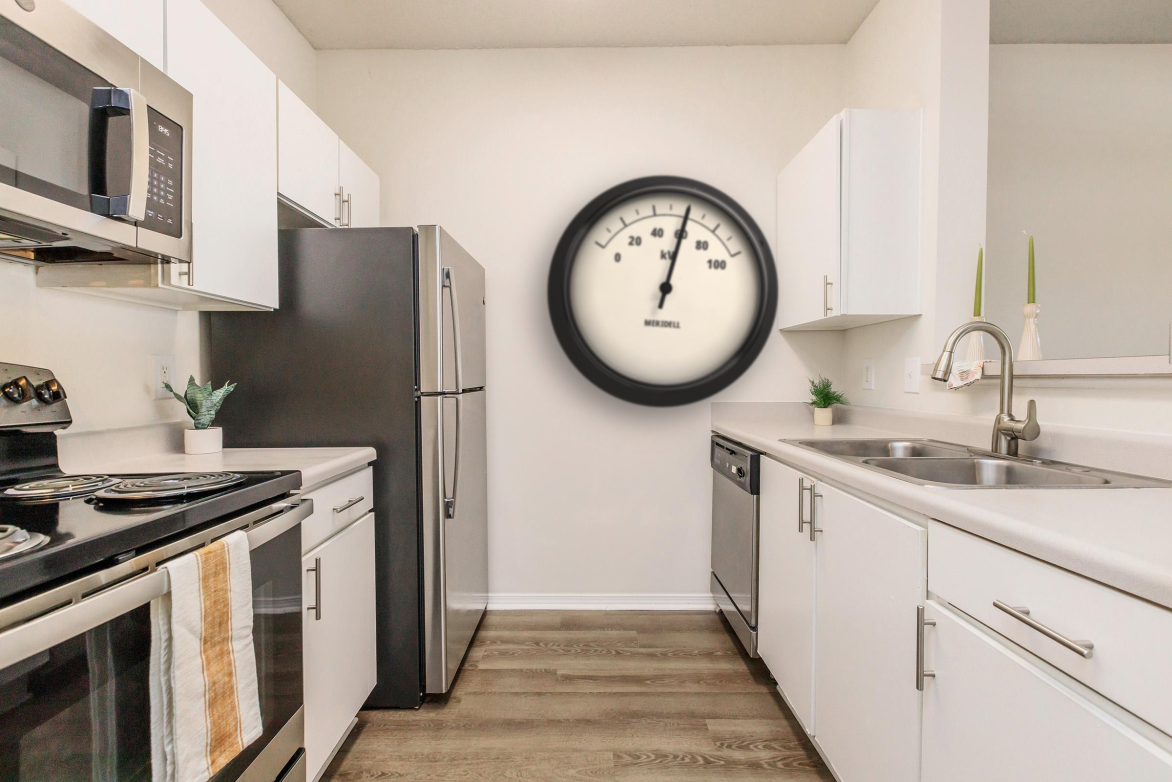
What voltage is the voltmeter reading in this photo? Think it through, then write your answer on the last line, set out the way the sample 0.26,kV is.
60,kV
